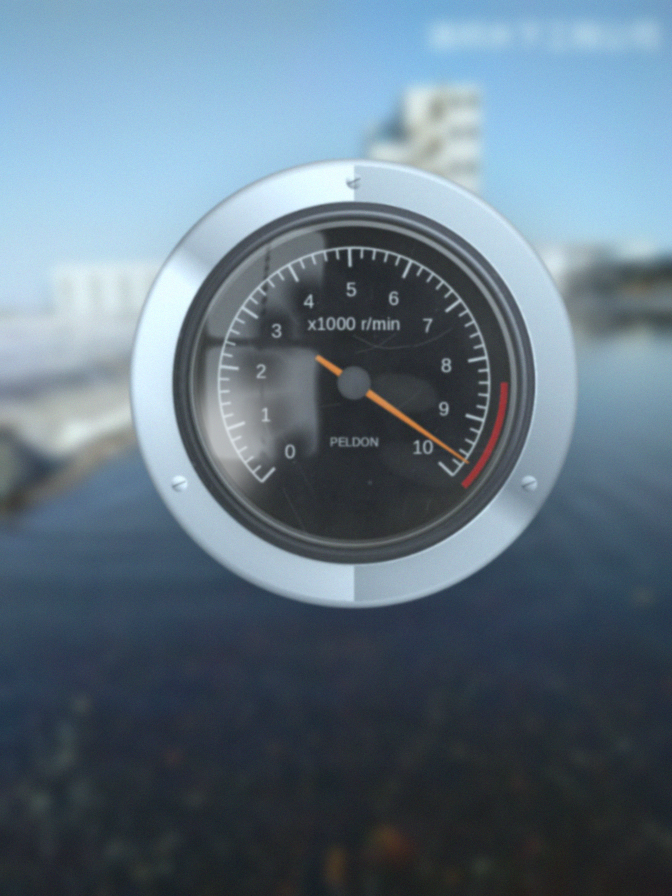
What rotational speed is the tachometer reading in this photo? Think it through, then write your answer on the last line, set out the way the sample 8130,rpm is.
9700,rpm
